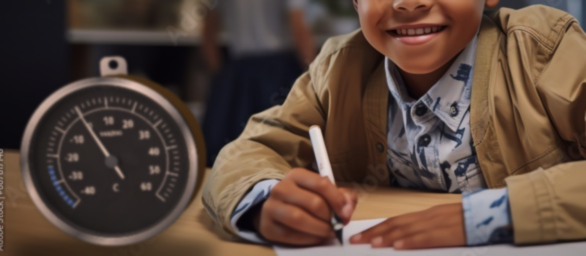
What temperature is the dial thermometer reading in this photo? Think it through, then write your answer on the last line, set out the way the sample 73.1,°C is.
0,°C
